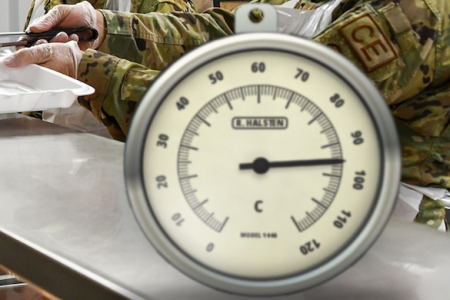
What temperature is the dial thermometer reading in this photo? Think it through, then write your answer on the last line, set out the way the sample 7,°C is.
95,°C
